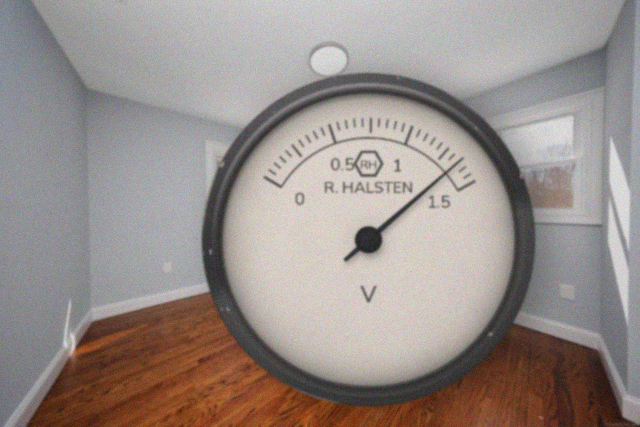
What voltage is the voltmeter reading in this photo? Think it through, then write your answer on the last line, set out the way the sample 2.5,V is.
1.35,V
